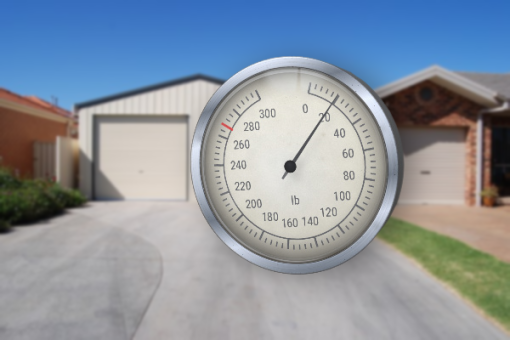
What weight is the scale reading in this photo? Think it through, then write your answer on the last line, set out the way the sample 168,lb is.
20,lb
